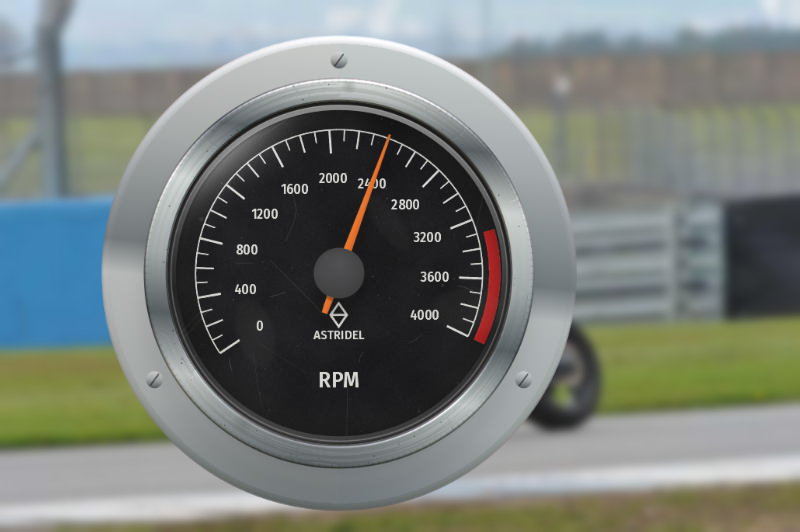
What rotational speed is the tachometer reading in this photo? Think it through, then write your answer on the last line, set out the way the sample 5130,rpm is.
2400,rpm
